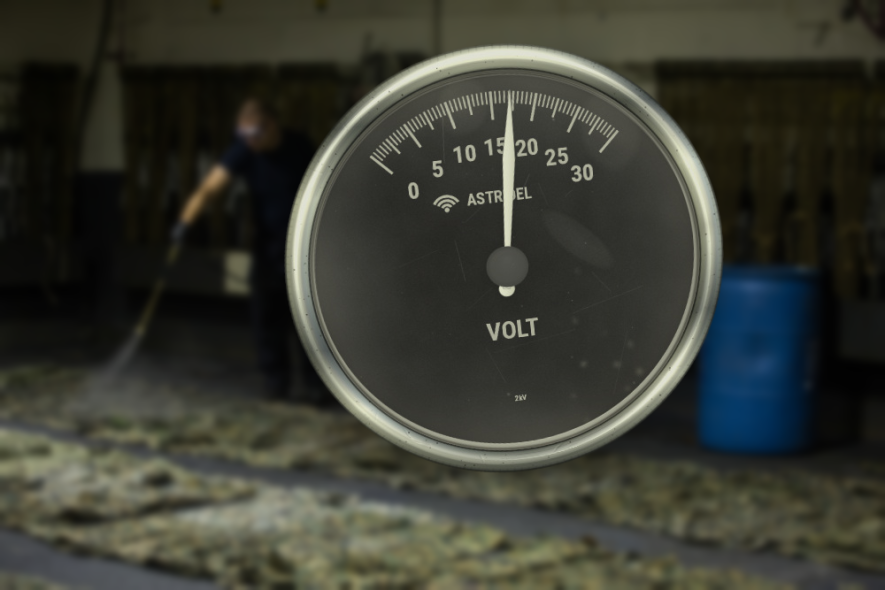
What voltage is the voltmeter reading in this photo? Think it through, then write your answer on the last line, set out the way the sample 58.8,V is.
17,V
